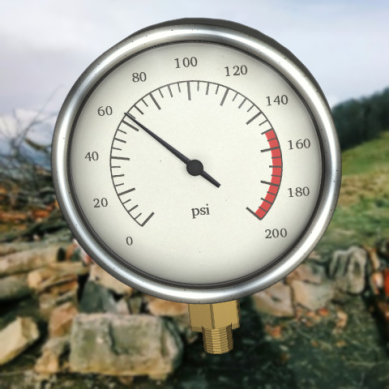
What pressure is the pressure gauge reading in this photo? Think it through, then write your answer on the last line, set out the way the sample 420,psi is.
65,psi
